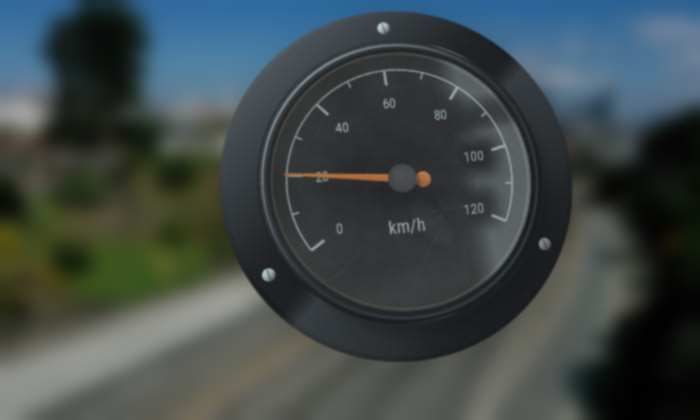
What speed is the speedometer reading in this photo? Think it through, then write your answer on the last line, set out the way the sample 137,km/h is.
20,km/h
